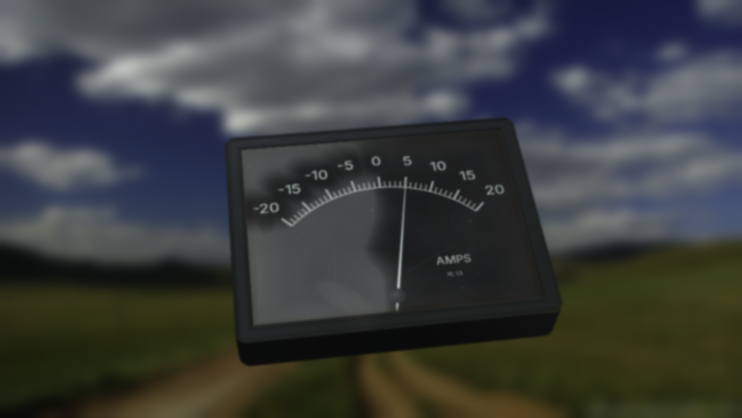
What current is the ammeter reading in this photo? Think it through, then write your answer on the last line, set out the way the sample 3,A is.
5,A
